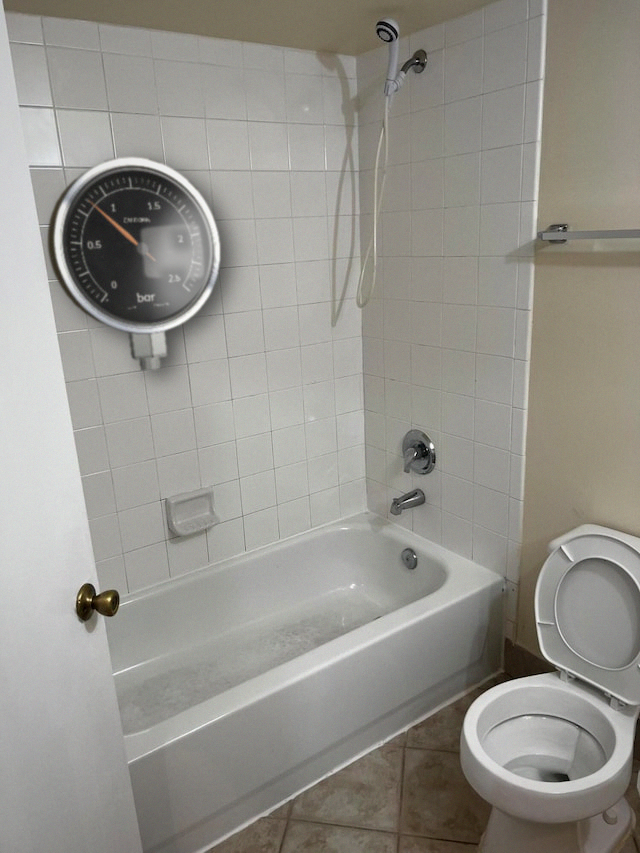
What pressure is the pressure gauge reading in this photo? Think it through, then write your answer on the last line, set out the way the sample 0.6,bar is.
0.85,bar
